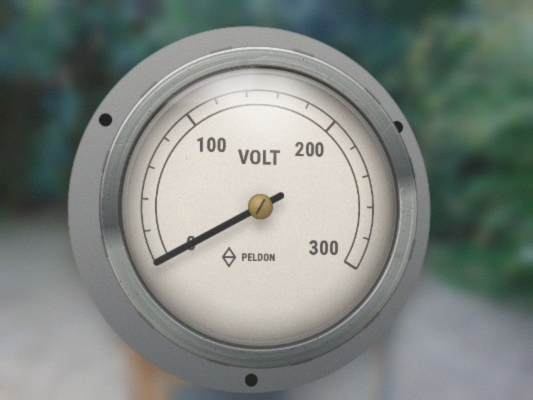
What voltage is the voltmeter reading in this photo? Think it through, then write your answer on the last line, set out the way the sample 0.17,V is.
0,V
